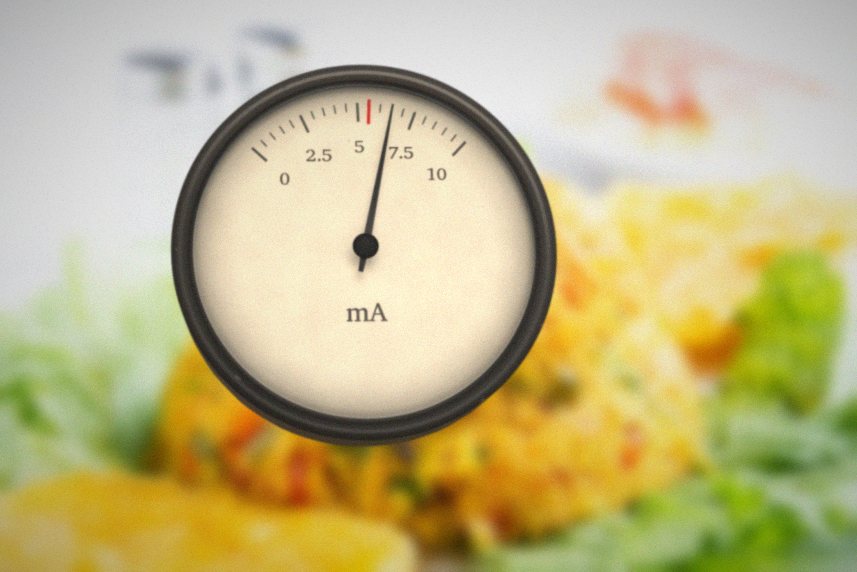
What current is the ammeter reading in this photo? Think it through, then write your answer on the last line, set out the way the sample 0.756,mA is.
6.5,mA
